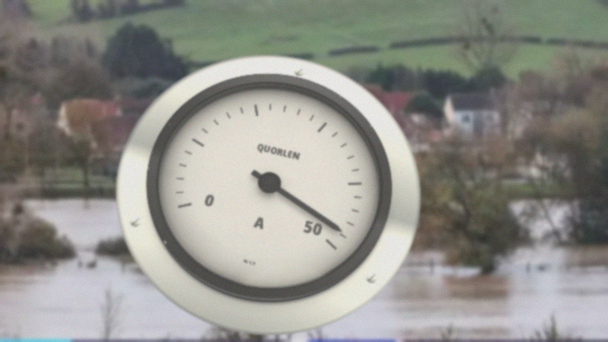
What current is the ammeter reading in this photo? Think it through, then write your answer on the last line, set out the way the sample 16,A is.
48,A
